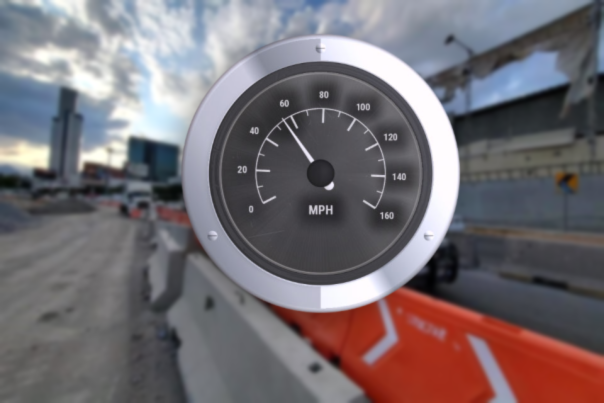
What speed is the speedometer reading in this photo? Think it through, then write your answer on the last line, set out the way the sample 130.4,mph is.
55,mph
